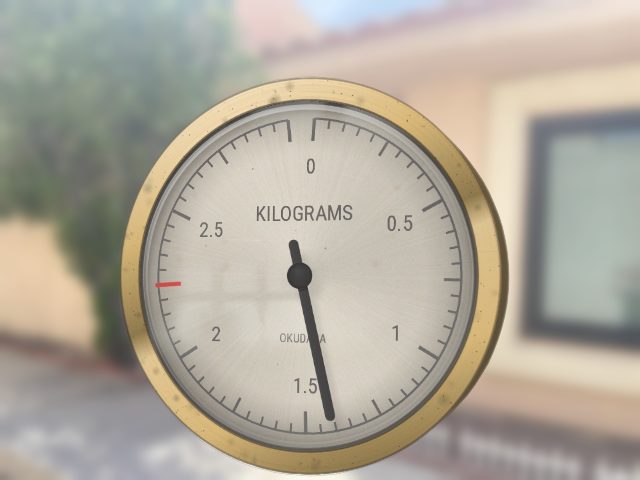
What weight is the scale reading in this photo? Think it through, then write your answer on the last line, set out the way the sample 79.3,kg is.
1.4,kg
